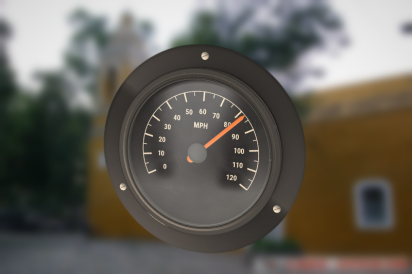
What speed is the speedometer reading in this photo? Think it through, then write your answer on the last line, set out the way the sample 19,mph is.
82.5,mph
